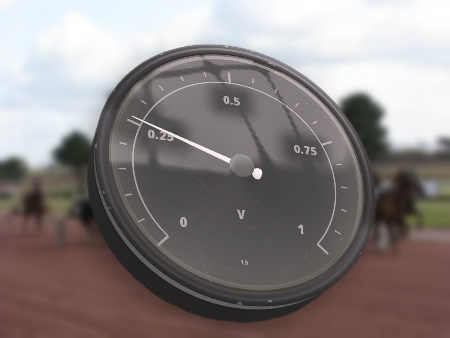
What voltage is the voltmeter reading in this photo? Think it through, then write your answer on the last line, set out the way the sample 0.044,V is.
0.25,V
